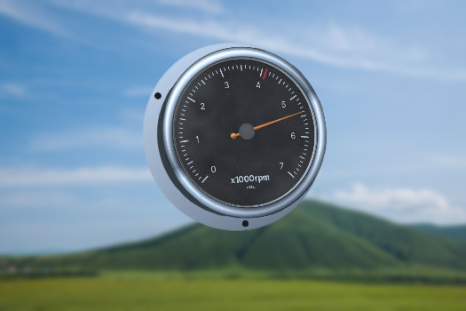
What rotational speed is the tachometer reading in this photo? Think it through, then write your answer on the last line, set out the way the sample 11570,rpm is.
5400,rpm
